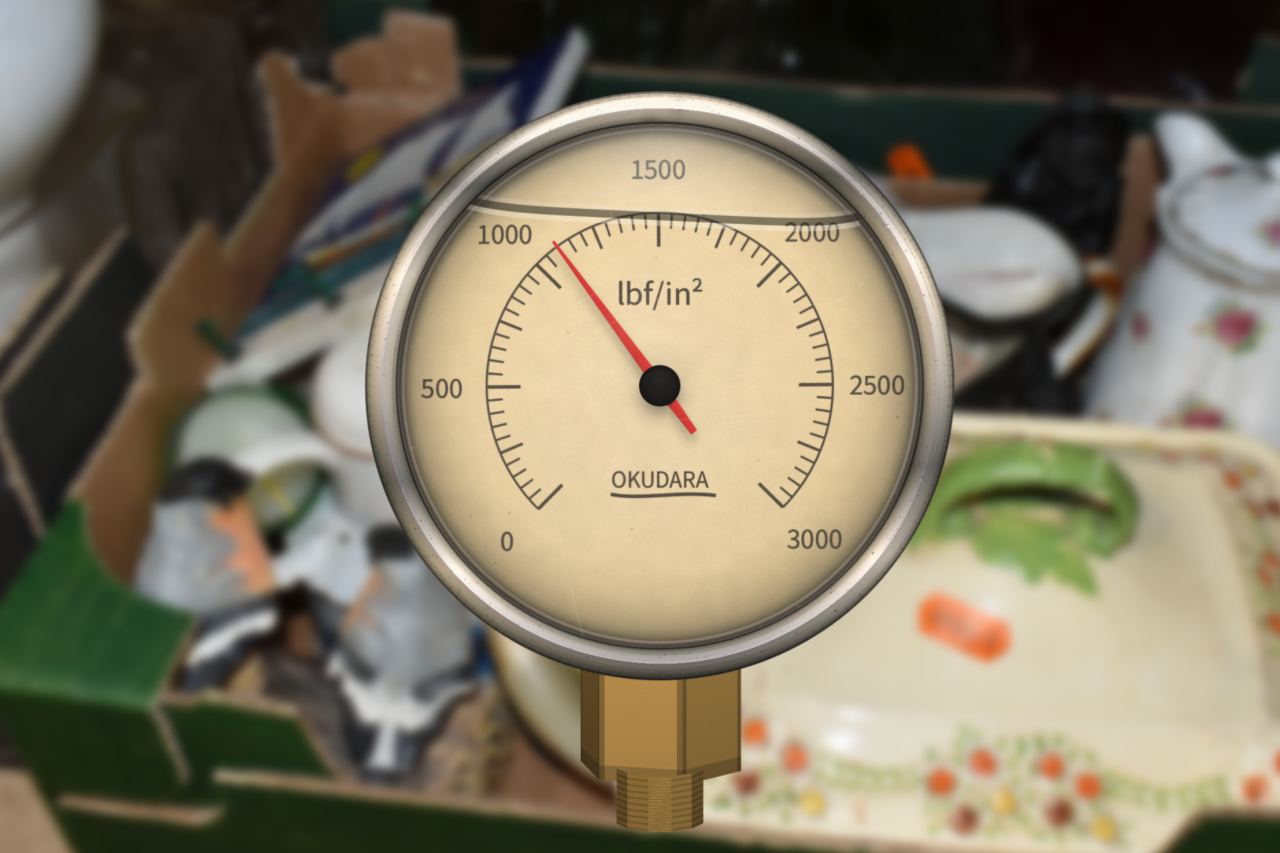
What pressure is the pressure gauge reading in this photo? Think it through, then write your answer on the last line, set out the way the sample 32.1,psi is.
1100,psi
